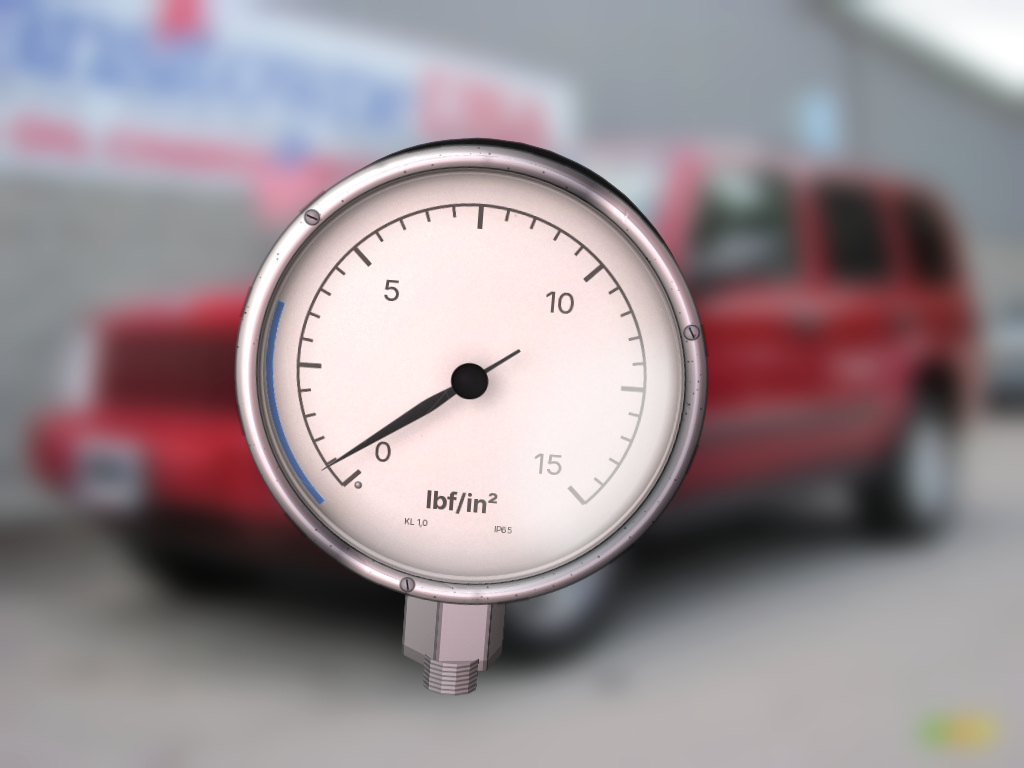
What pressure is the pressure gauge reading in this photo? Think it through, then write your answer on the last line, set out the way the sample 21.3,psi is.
0.5,psi
